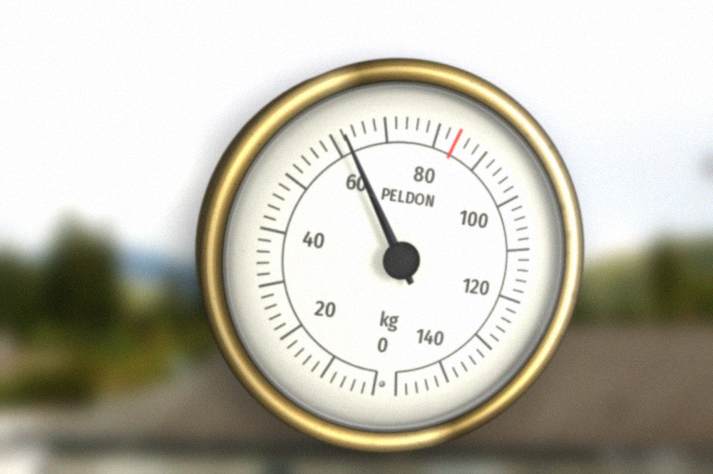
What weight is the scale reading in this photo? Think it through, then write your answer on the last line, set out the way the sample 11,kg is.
62,kg
